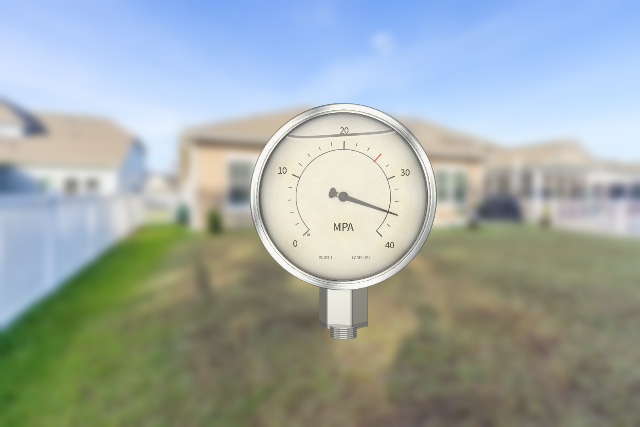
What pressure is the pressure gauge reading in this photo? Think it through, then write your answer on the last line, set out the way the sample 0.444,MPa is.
36,MPa
